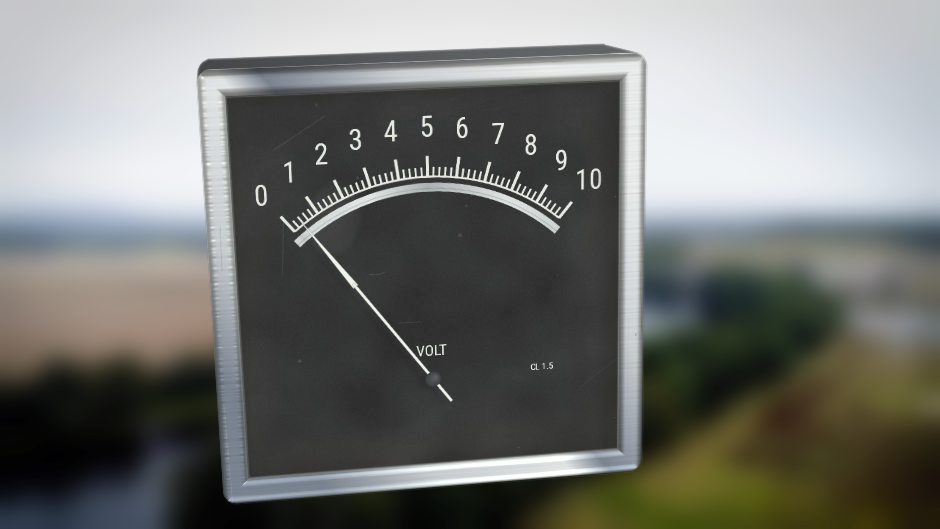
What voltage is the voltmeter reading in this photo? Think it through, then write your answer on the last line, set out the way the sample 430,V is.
0.4,V
